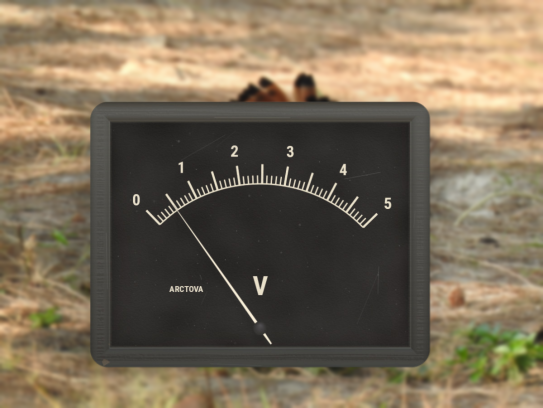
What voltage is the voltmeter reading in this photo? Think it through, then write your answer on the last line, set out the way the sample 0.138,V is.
0.5,V
